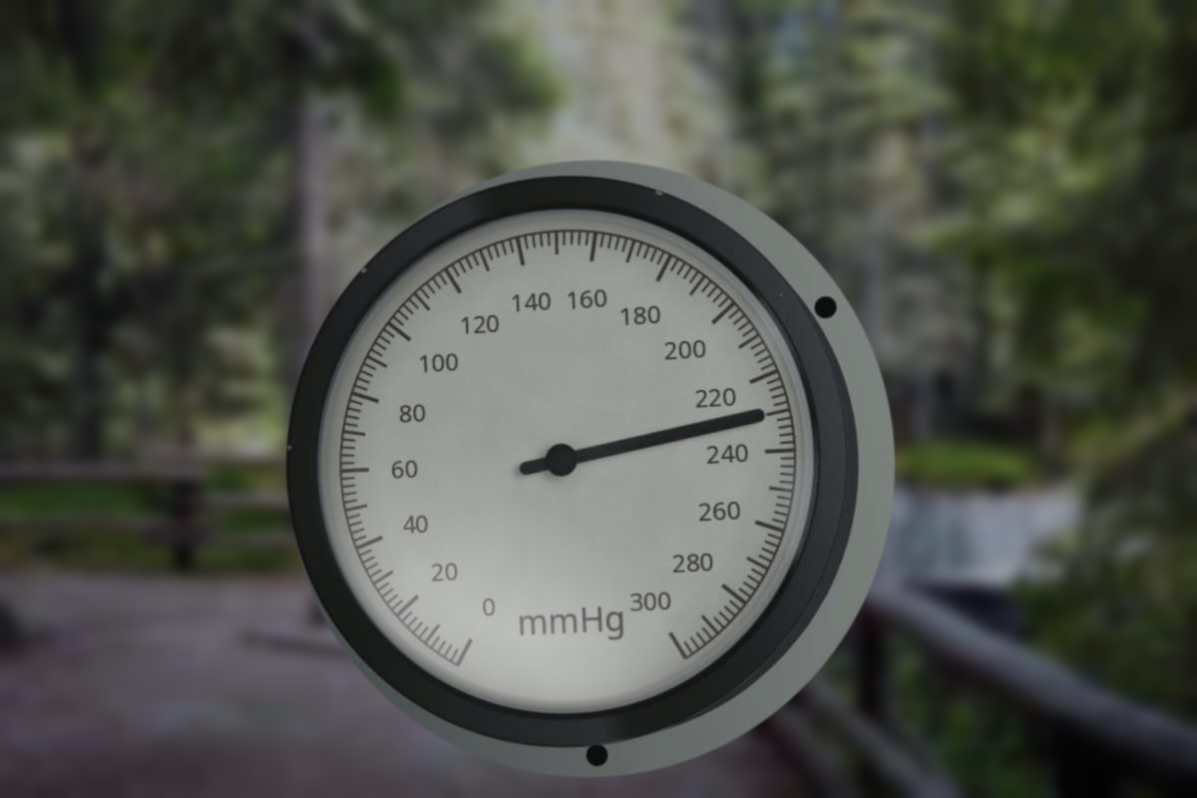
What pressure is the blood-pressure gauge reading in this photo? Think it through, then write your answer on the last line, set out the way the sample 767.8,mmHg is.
230,mmHg
